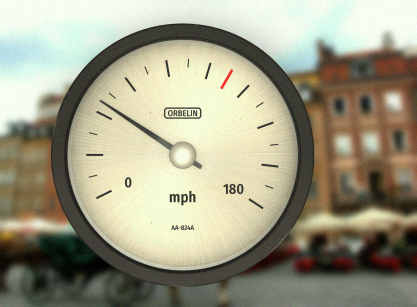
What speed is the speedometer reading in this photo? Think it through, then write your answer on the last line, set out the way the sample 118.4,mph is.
45,mph
